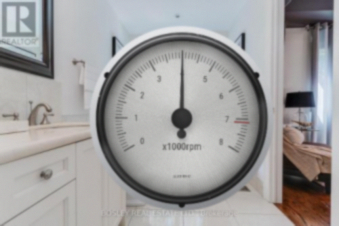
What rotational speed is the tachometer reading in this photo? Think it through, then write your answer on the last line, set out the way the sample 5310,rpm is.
4000,rpm
